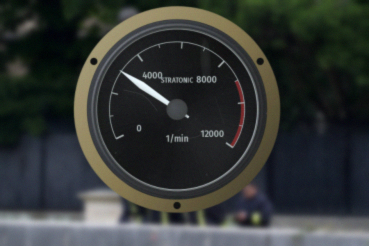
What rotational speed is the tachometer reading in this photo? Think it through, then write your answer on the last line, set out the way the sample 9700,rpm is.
3000,rpm
